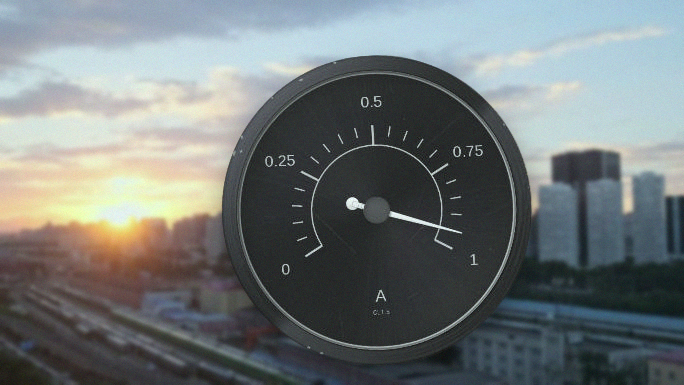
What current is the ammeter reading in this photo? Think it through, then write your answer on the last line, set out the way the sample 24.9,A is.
0.95,A
